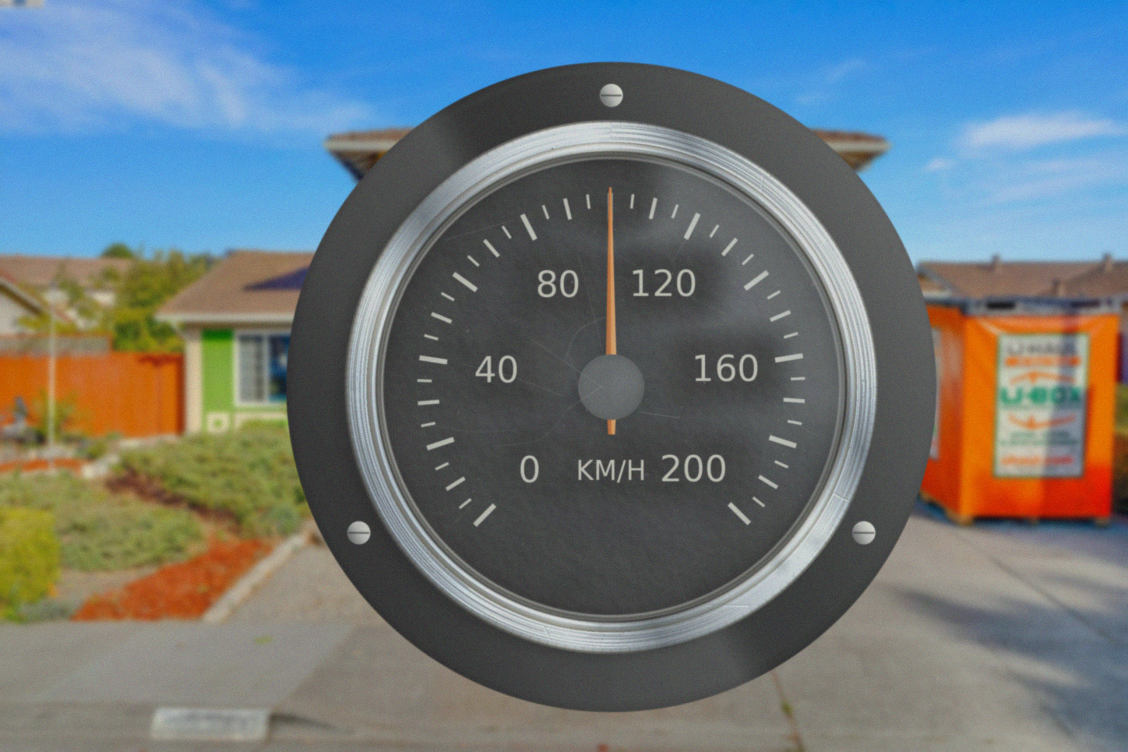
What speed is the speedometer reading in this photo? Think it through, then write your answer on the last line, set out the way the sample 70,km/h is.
100,km/h
